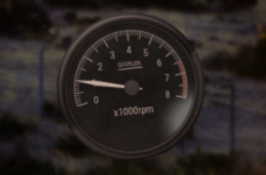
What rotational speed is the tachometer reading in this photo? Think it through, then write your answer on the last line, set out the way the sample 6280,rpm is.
1000,rpm
